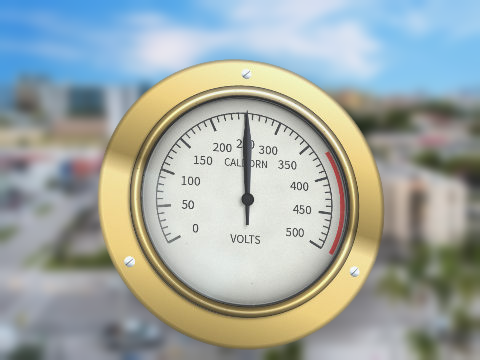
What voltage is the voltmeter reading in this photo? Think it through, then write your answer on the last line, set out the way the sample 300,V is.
250,V
